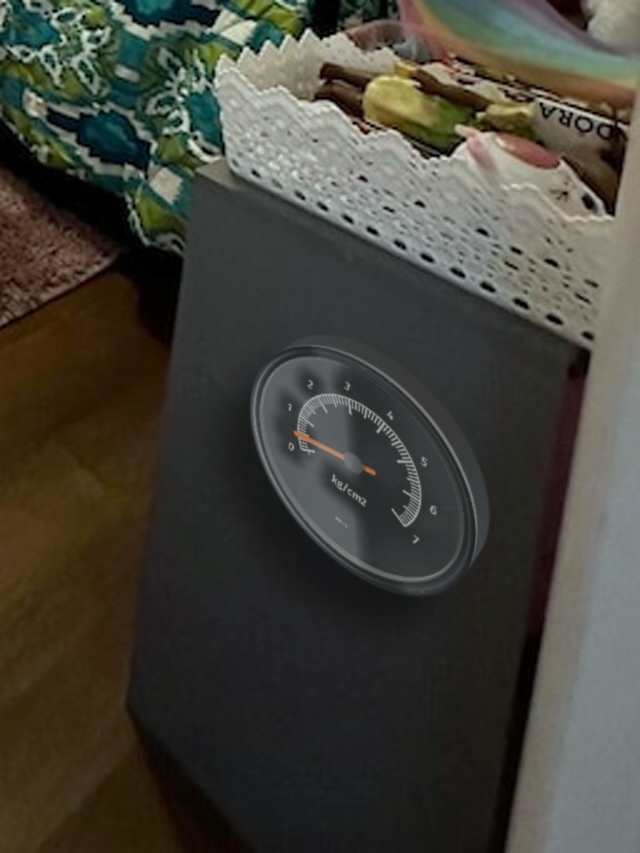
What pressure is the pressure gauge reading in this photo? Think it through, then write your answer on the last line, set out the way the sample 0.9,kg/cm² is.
0.5,kg/cm²
